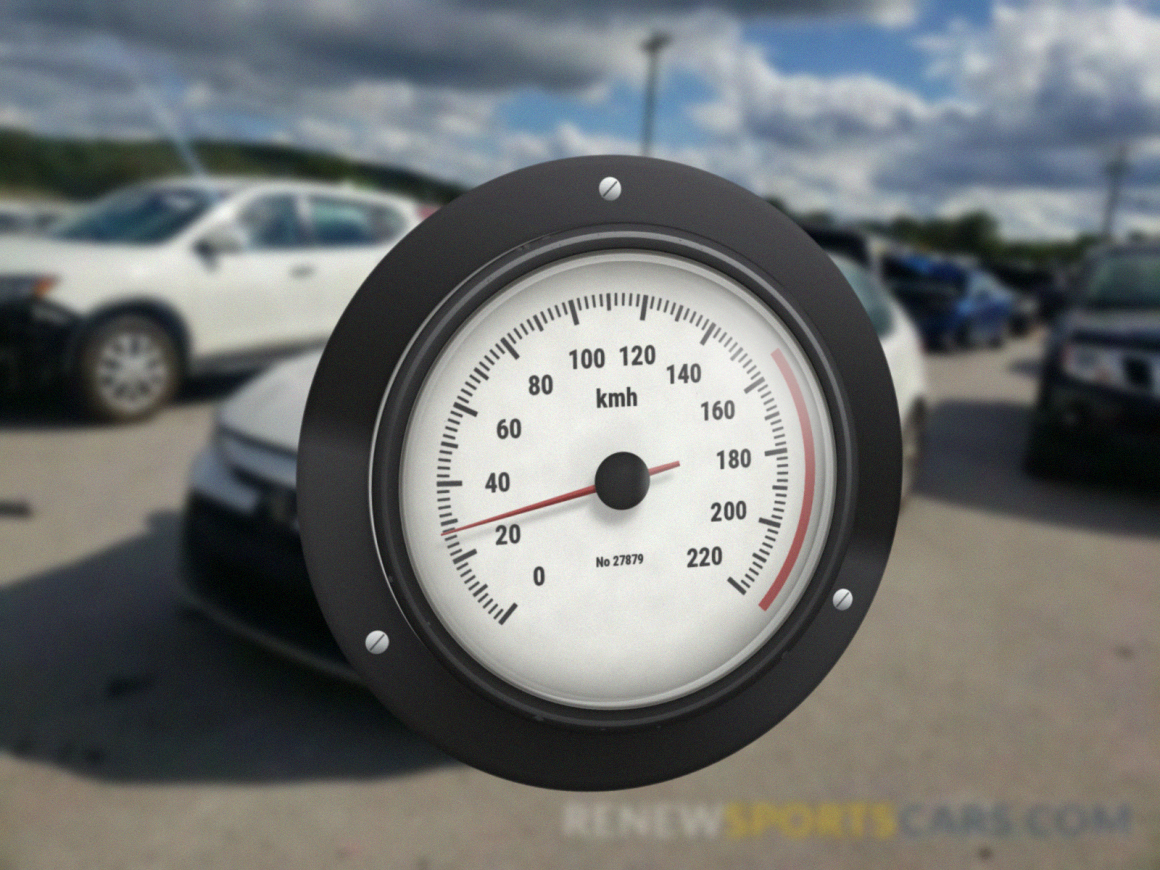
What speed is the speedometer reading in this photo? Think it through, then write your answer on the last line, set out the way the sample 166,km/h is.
28,km/h
